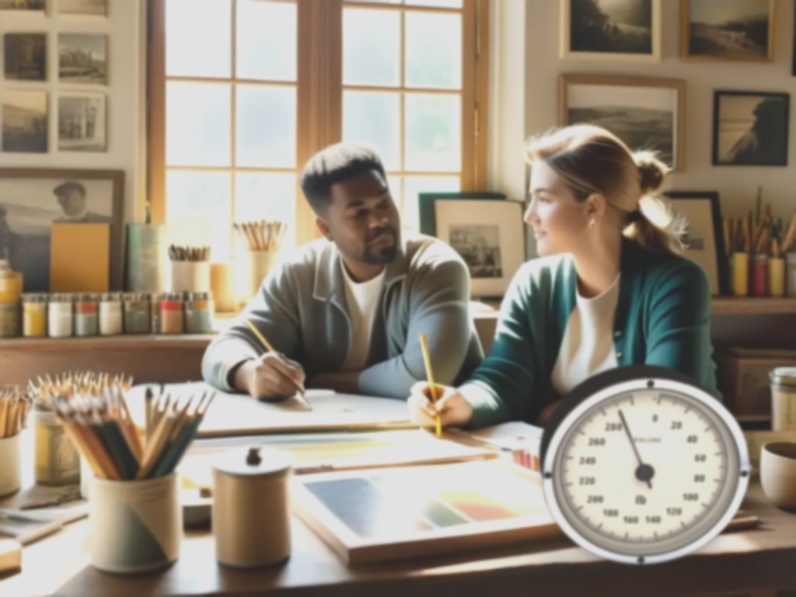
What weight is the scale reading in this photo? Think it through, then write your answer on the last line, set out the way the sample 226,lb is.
290,lb
